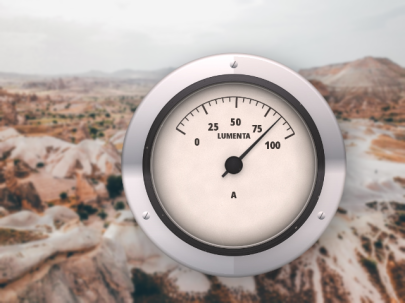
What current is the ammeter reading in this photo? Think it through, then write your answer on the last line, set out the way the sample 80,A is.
85,A
